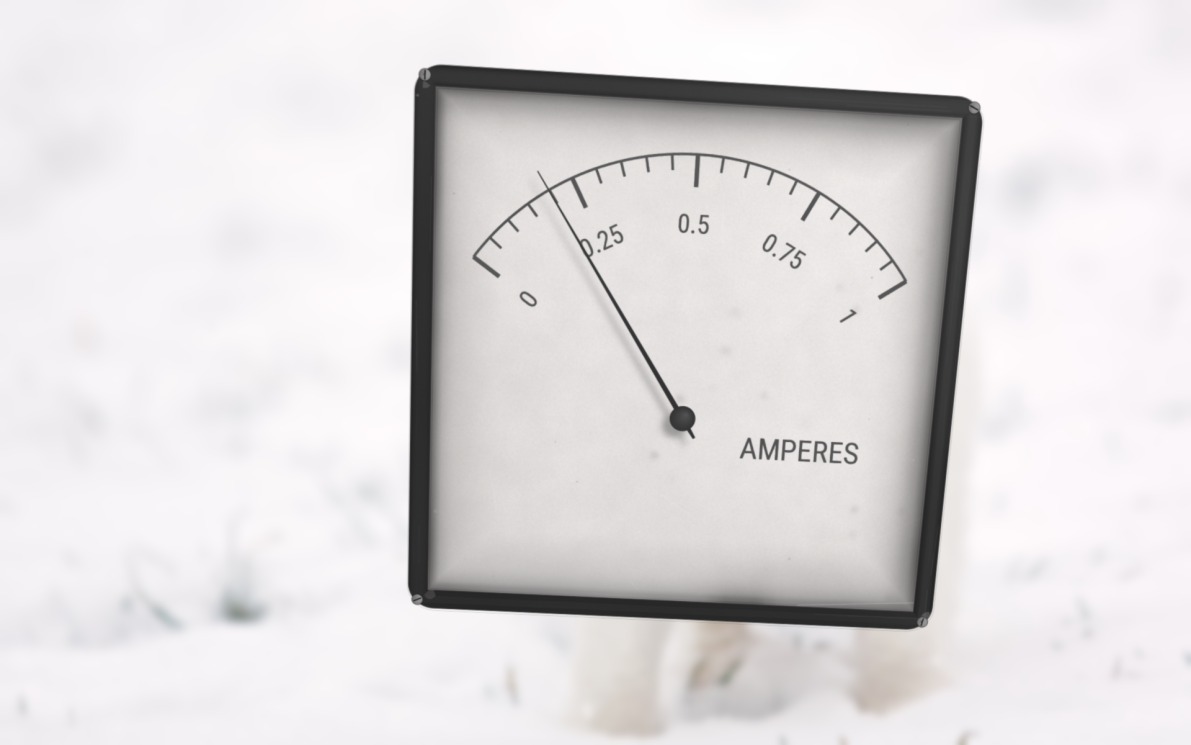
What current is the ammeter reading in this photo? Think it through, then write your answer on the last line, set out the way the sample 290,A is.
0.2,A
